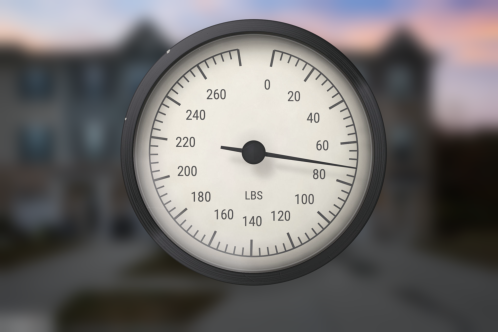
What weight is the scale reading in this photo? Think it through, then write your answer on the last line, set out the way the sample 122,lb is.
72,lb
